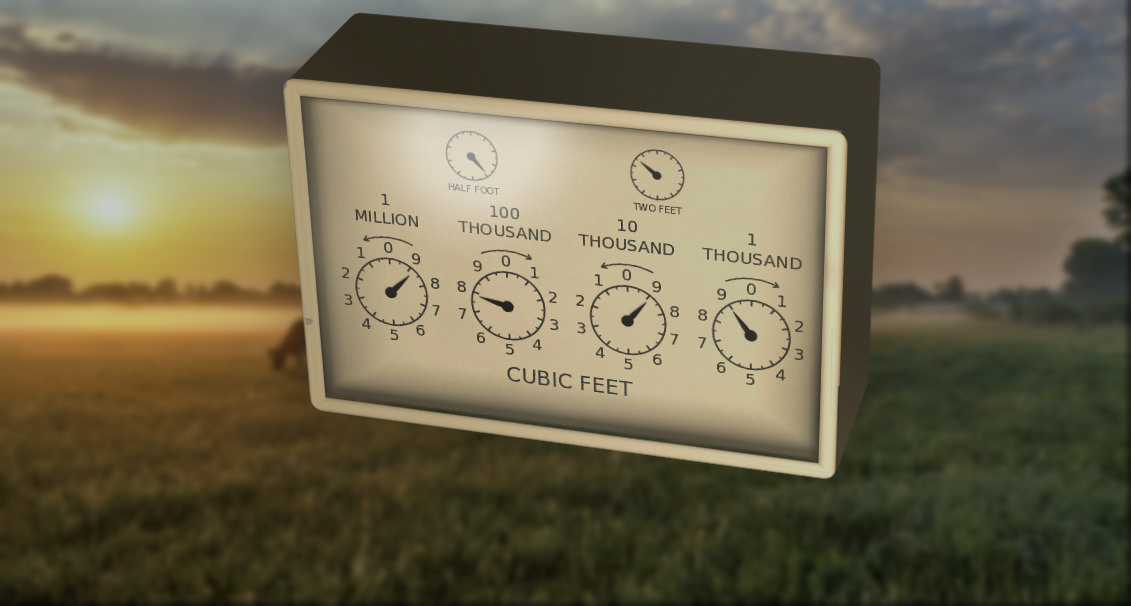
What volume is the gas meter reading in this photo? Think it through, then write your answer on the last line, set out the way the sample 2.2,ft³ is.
878900,ft³
